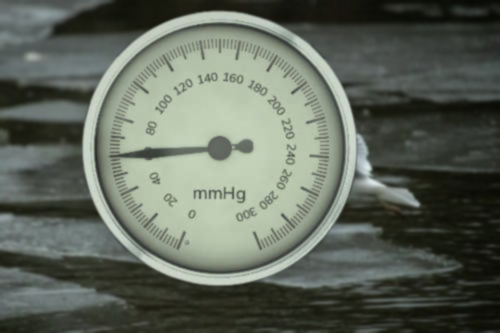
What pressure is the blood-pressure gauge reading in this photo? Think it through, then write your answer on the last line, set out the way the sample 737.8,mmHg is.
60,mmHg
